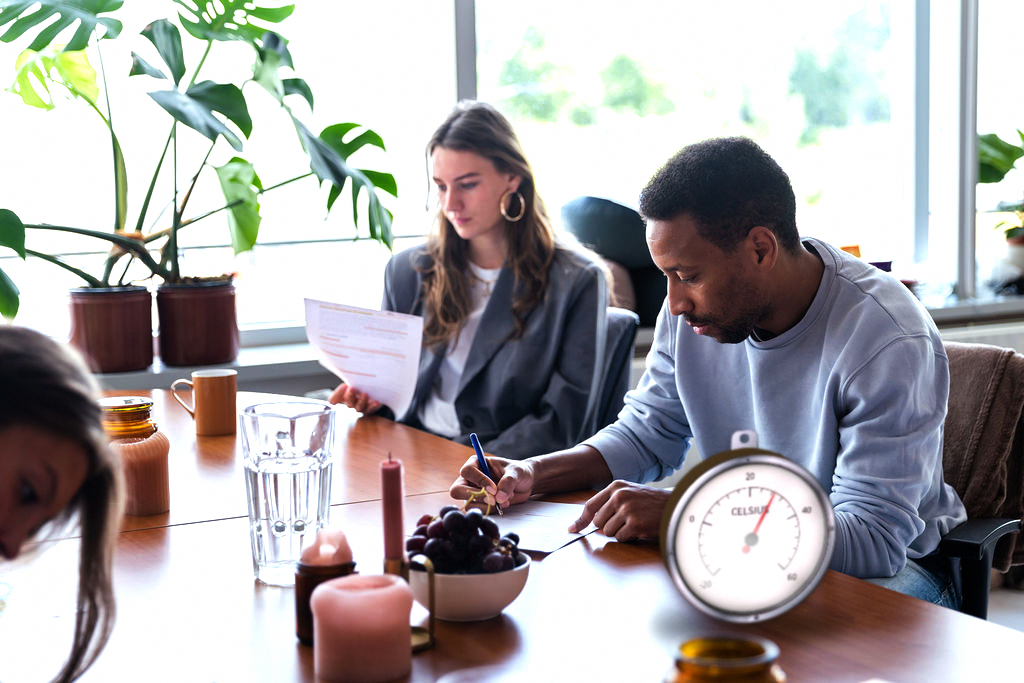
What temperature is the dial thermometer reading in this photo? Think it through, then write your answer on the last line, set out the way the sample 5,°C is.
28,°C
